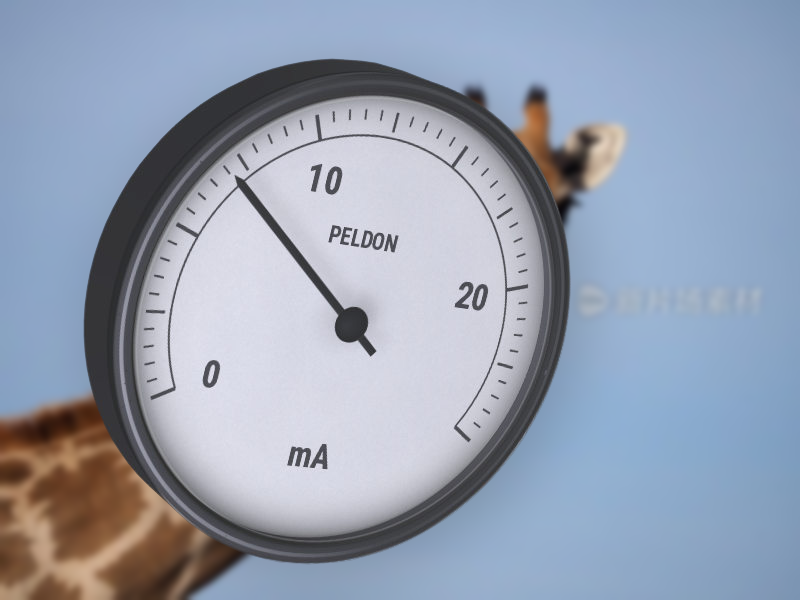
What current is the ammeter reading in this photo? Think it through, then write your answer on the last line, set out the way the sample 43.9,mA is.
7,mA
